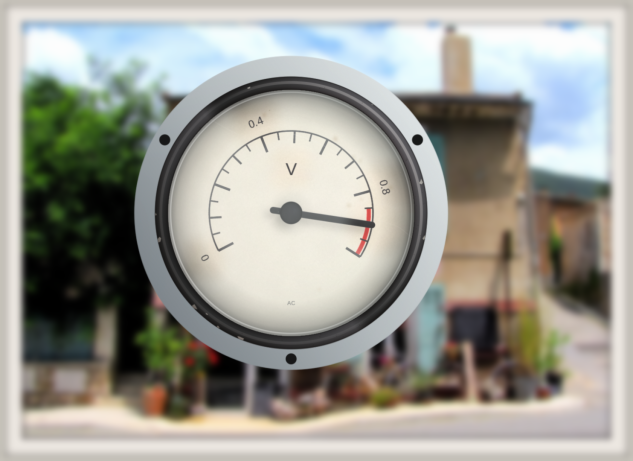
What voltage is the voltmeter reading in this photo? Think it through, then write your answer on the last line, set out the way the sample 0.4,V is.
0.9,V
